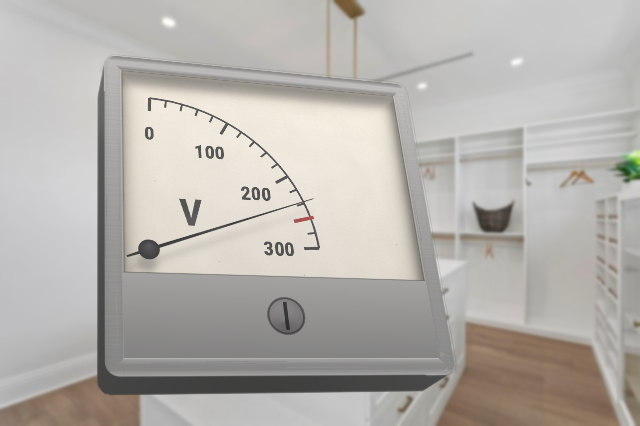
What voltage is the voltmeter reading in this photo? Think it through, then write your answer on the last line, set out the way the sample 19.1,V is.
240,V
